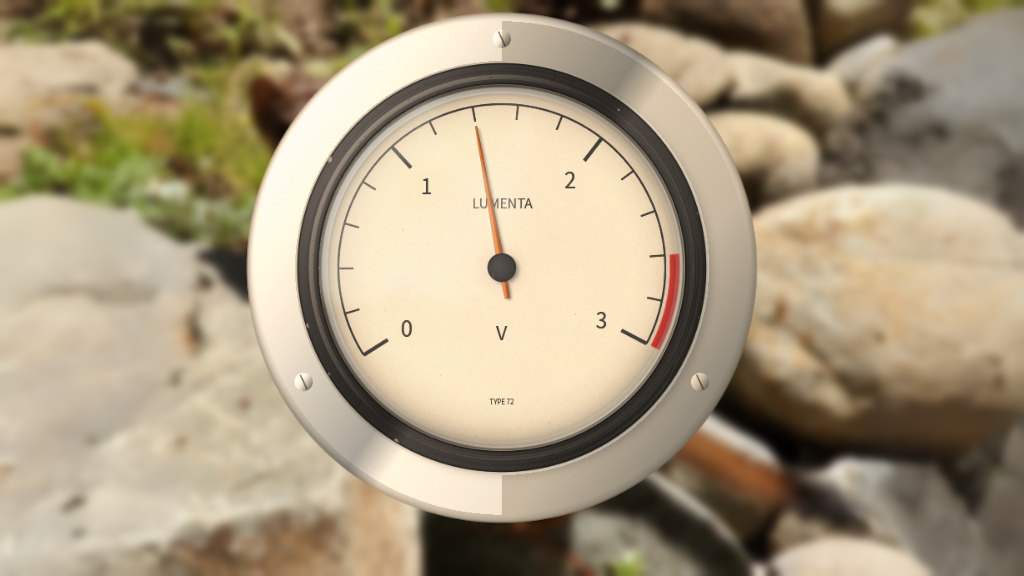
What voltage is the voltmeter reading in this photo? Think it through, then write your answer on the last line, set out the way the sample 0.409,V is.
1.4,V
